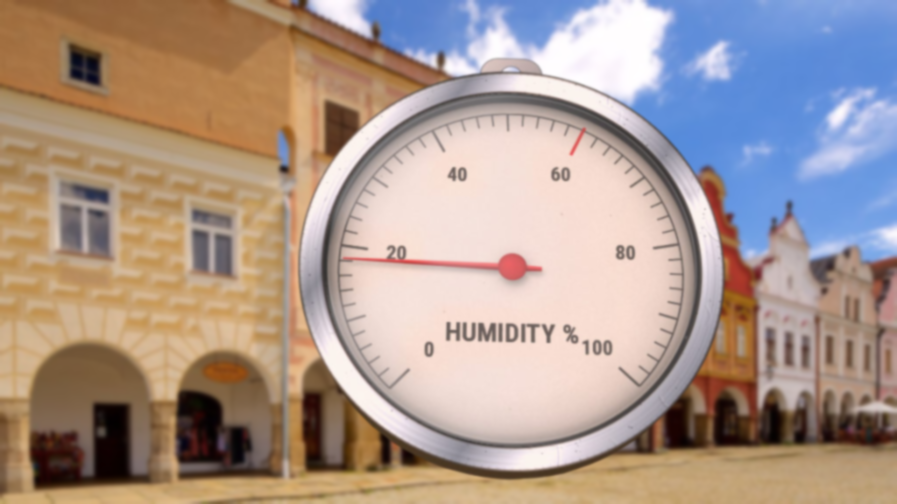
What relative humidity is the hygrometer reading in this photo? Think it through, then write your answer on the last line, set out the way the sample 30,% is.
18,%
